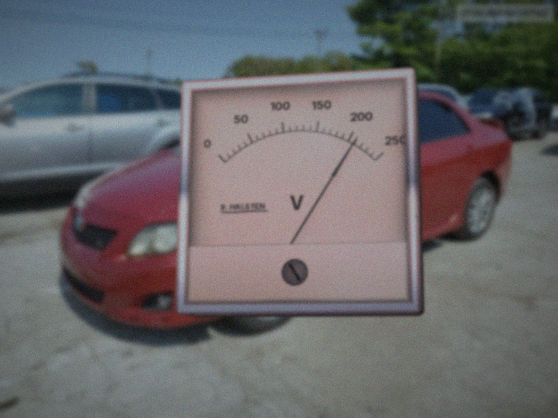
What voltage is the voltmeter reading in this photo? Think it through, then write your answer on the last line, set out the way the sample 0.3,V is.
210,V
